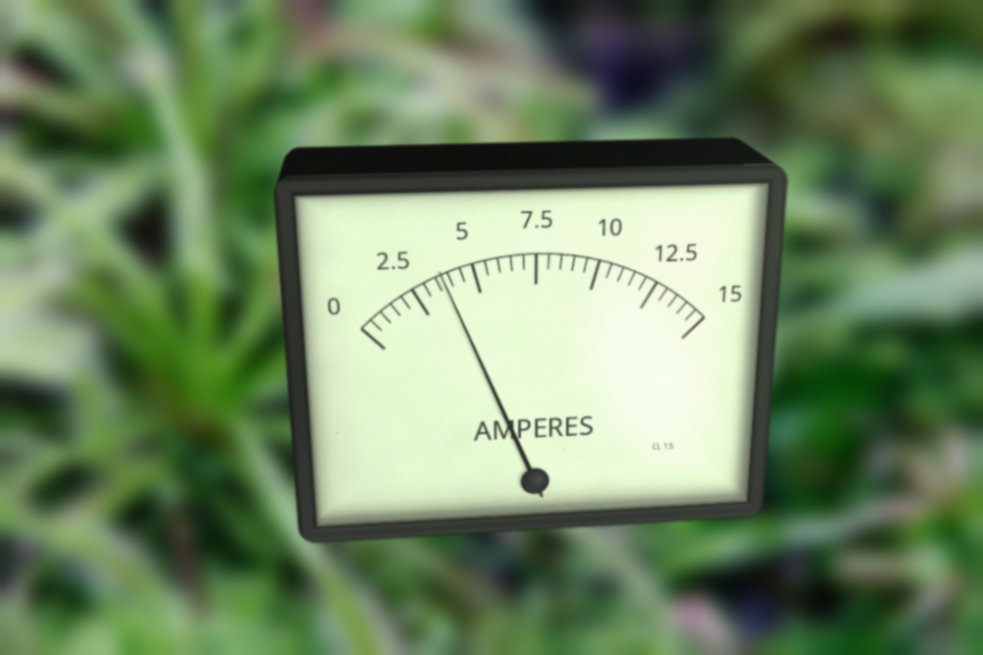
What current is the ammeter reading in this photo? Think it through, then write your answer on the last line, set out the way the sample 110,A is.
3.75,A
